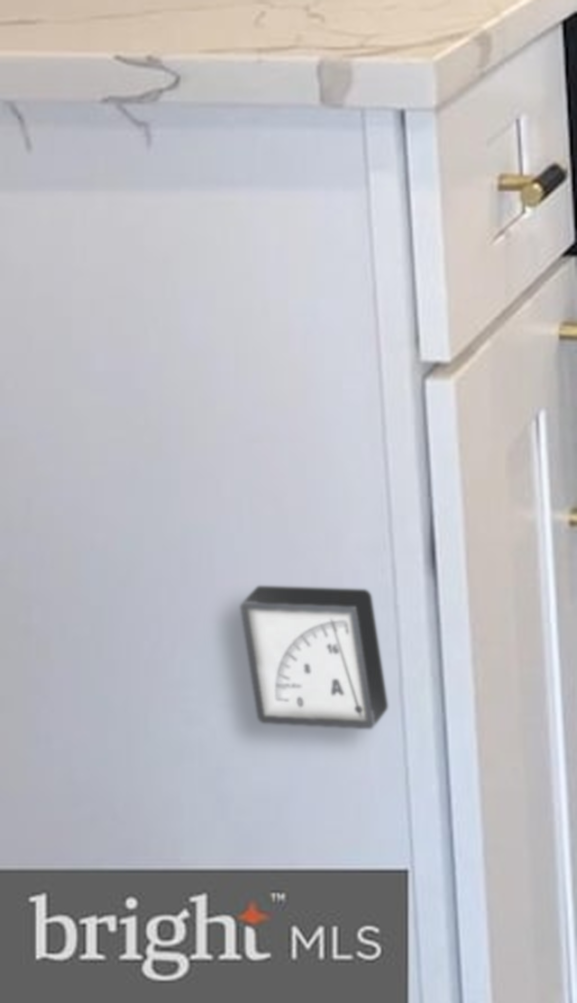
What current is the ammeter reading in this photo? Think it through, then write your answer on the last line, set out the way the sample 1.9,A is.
18,A
